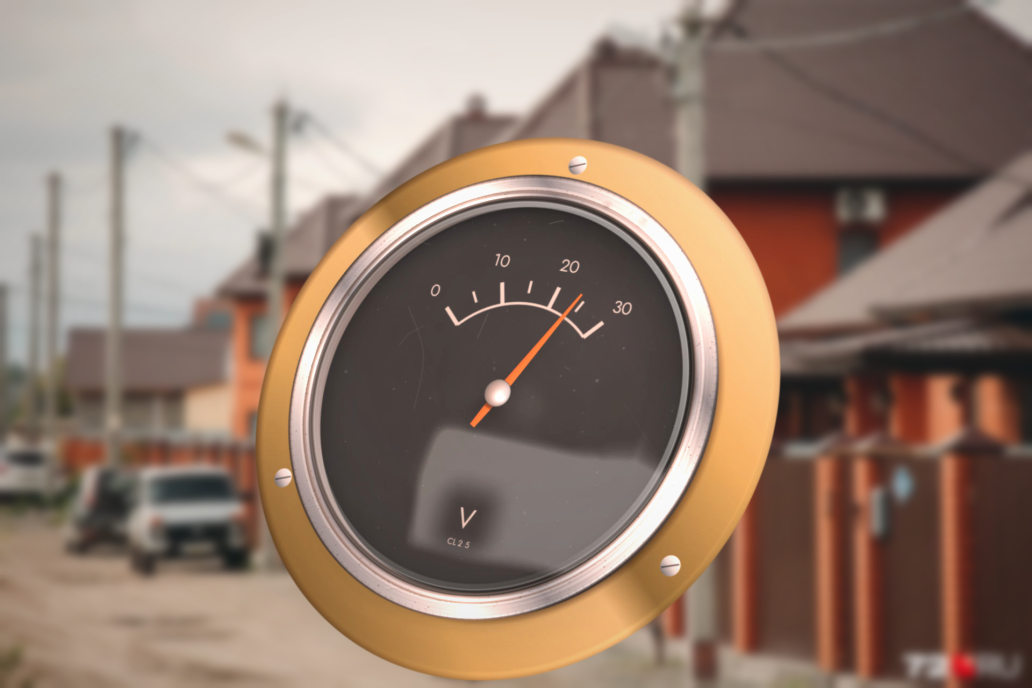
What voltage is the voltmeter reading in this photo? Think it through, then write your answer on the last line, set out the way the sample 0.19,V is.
25,V
